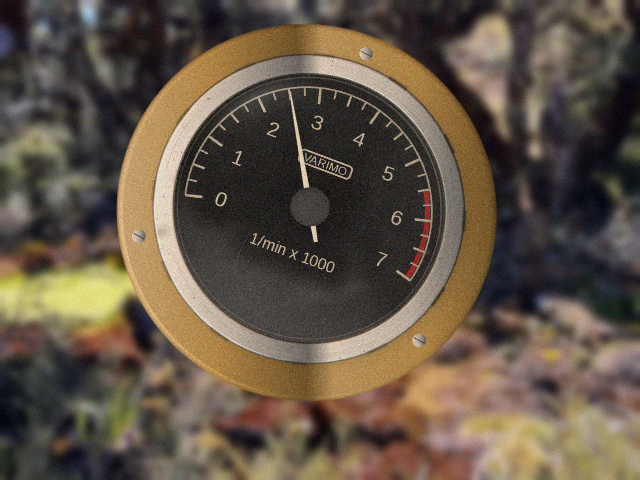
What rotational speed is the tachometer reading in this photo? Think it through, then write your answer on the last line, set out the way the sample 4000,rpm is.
2500,rpm
